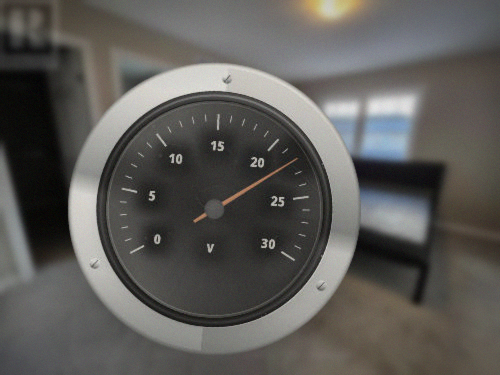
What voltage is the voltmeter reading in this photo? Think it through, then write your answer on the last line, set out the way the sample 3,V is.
22,V
